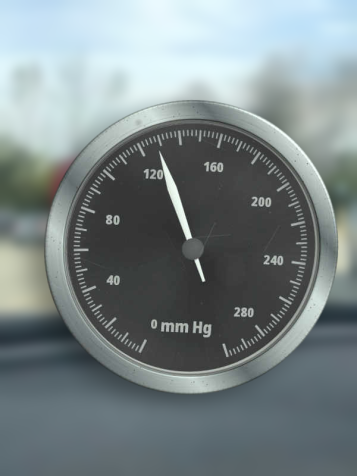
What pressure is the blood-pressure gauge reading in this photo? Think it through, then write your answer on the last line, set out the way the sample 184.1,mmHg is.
128,mmHg
